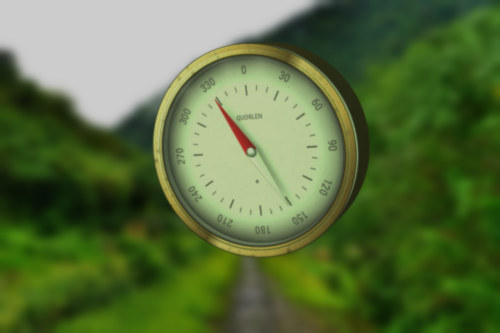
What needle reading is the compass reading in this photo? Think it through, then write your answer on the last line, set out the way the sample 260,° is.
330,°
